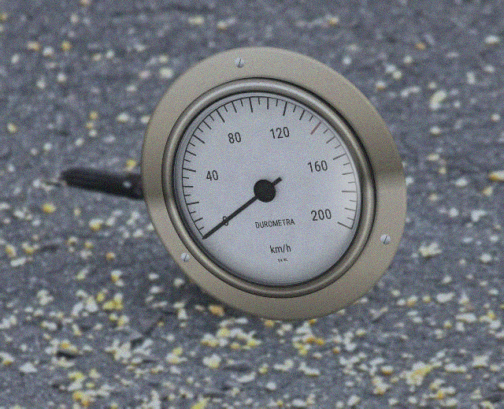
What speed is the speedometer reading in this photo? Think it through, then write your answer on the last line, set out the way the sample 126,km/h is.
0,km/h
